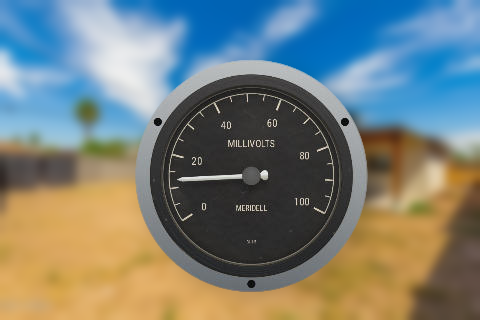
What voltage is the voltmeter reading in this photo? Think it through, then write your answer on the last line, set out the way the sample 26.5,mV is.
12.5,mV
